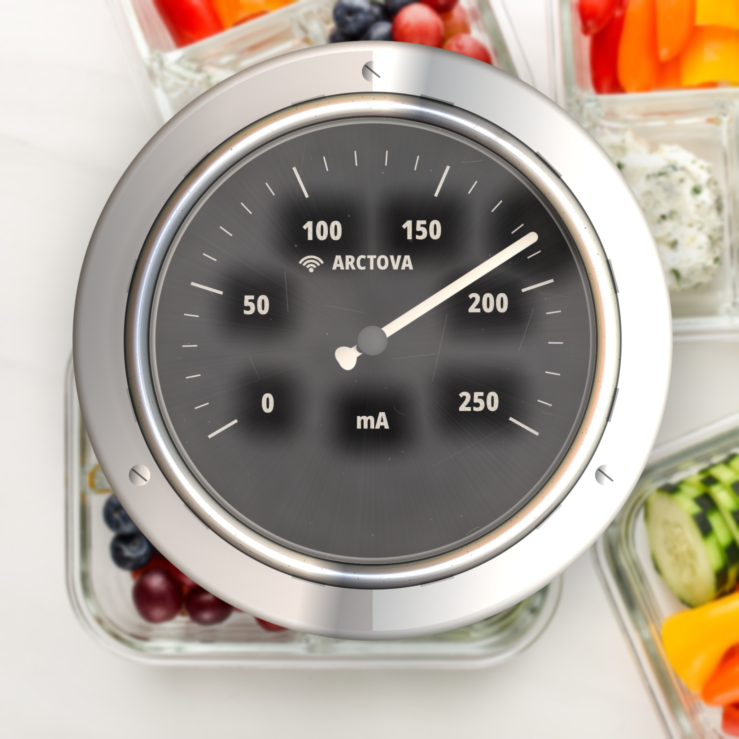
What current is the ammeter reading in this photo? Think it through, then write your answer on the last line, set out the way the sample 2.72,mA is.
185,mA
